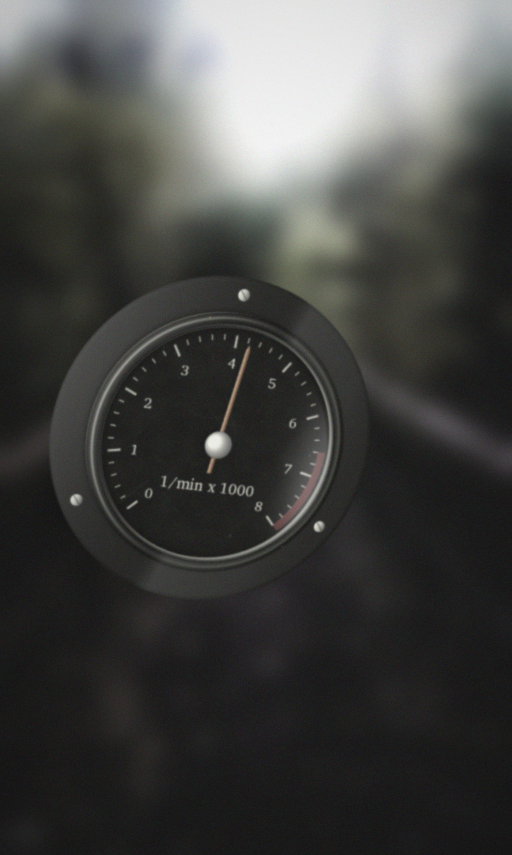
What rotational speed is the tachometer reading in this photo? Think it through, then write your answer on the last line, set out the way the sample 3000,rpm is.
4200,rpm
